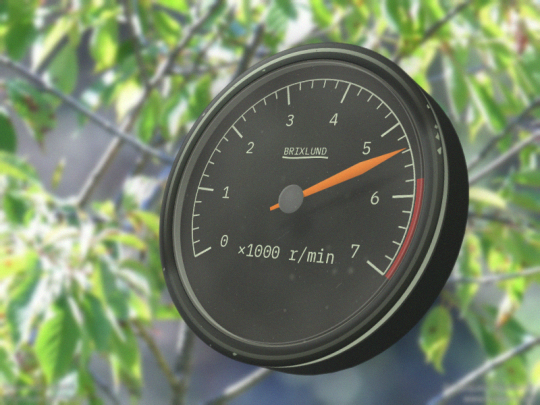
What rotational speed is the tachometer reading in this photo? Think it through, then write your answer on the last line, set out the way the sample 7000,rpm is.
5400,rpm
